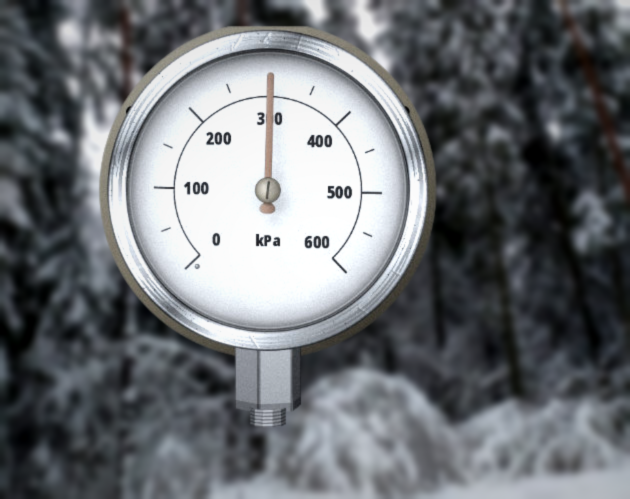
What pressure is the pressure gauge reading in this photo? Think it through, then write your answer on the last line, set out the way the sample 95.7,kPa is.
300,kPa
